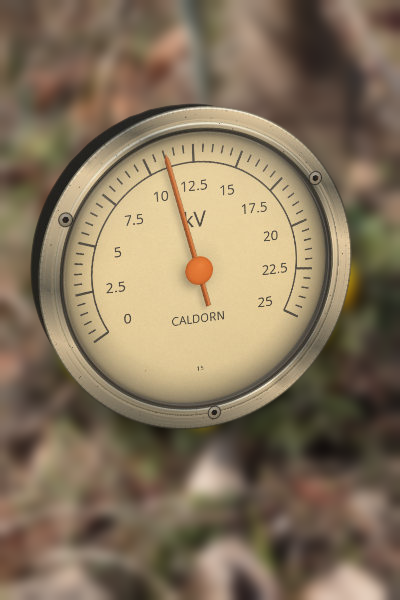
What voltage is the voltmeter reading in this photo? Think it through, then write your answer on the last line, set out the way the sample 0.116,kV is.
11,kV
